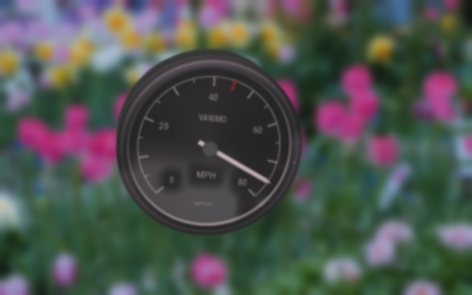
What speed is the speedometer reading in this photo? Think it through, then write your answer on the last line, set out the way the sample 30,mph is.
75,mph
